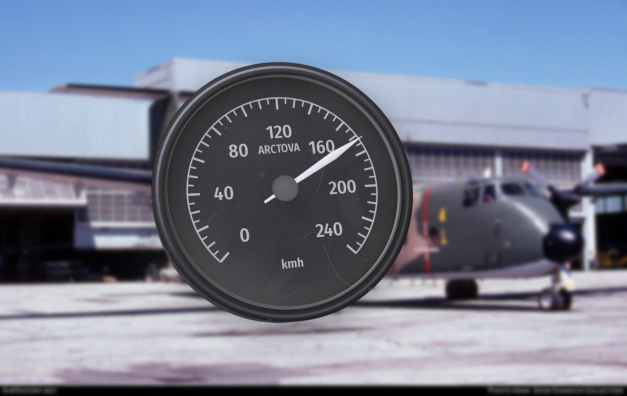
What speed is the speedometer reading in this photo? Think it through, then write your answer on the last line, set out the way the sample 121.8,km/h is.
172.5,km/h
